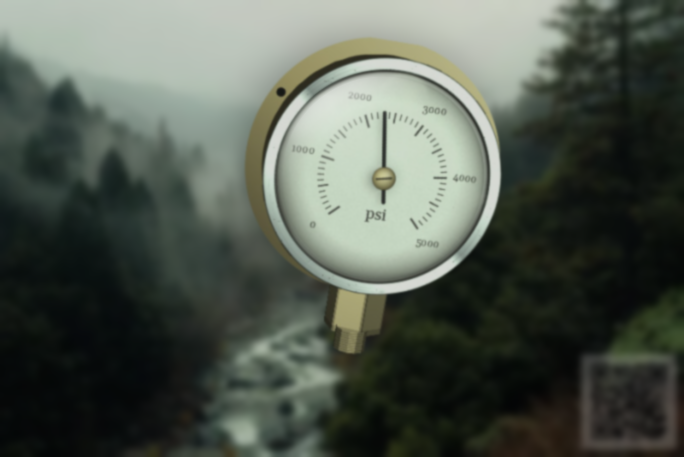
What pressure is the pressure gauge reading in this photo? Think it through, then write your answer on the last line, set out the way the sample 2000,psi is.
2300,psi
